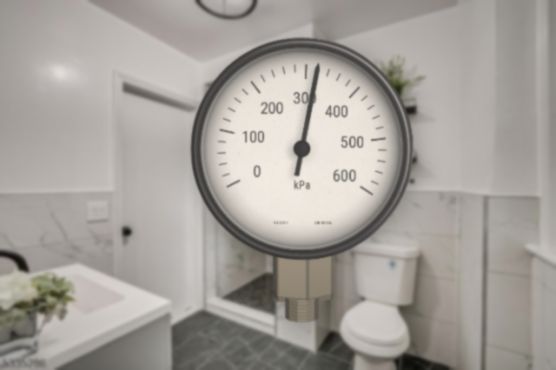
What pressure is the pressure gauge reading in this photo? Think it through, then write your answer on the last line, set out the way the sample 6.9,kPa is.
320,kPa
